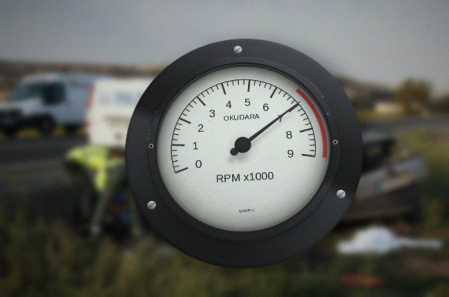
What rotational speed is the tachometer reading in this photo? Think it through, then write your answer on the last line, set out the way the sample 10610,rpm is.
7000,rpm
